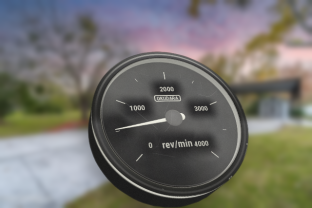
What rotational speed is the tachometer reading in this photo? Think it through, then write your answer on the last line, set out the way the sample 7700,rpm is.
500,rpm
